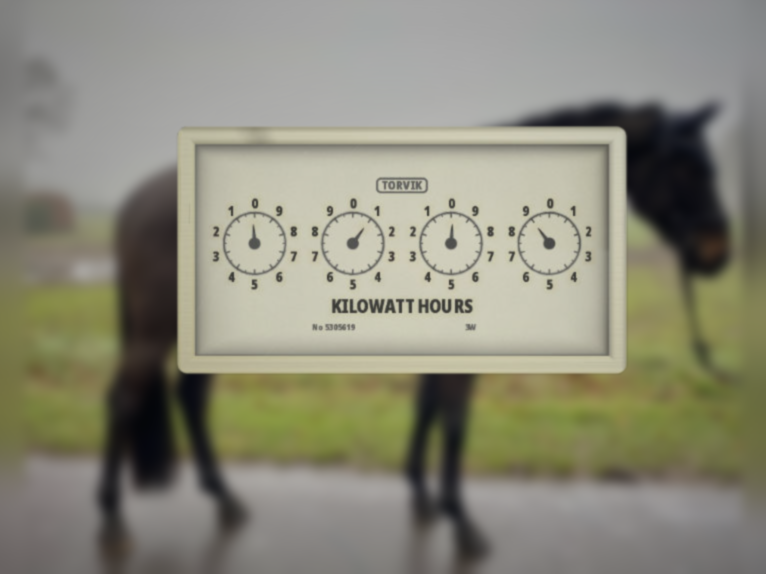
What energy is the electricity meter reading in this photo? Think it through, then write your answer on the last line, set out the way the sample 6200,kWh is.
99,kWh
